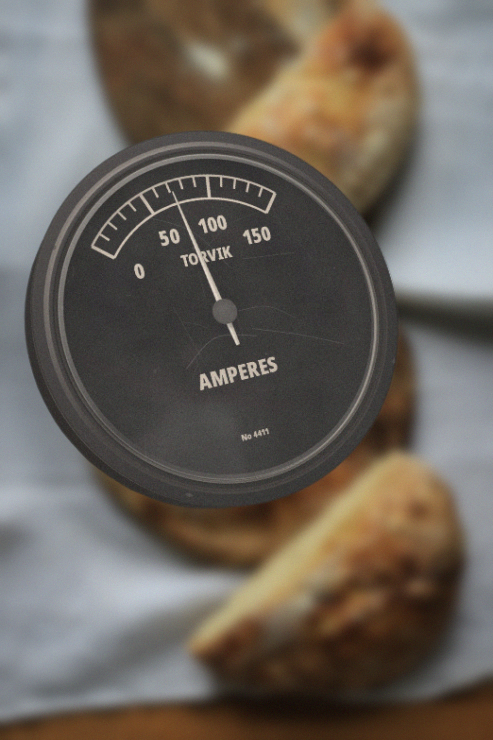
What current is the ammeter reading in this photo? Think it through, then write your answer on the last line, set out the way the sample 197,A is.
70,A
